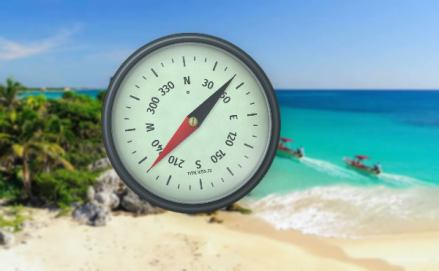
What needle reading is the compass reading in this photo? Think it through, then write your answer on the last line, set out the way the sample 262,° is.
230,°
